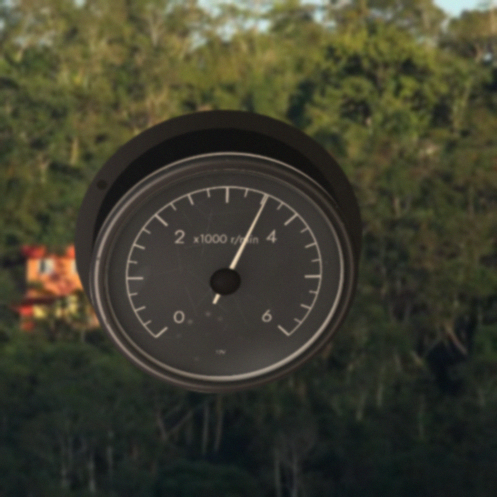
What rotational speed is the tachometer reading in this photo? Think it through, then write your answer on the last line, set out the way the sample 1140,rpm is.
3500,rpm
